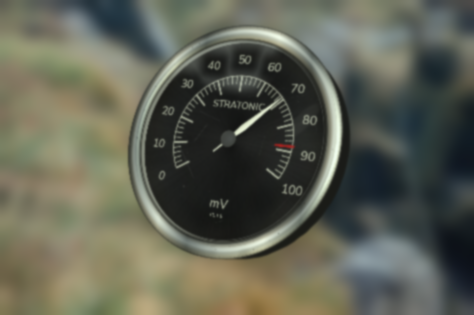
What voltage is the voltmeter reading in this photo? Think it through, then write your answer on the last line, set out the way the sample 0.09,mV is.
70,mV
